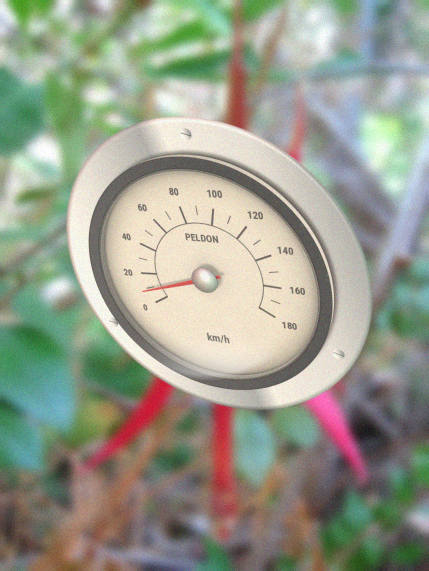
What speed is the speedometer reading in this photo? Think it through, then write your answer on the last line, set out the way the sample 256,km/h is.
10,km/h
